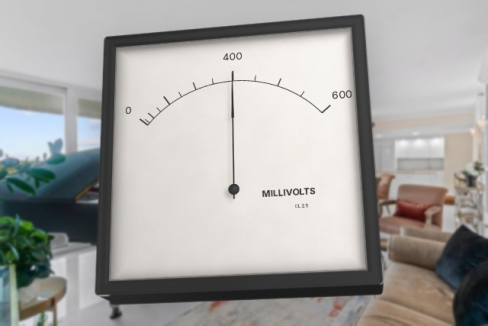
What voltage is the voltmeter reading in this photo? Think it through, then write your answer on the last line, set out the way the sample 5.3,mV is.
400,mV
